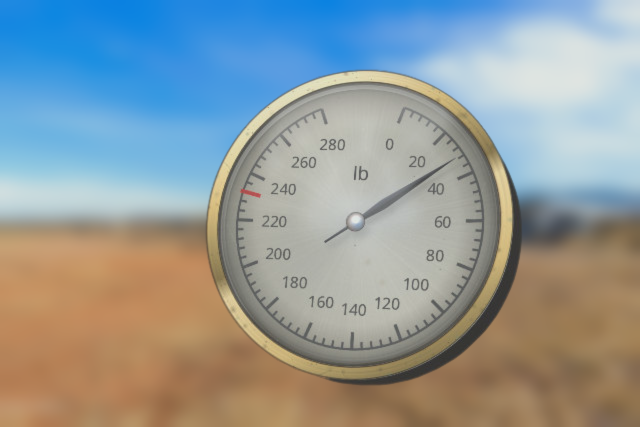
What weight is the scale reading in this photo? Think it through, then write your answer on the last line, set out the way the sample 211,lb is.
32,lb
